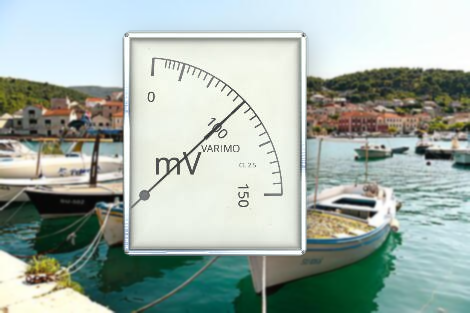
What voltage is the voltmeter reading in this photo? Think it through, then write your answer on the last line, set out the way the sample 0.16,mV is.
100,mV
